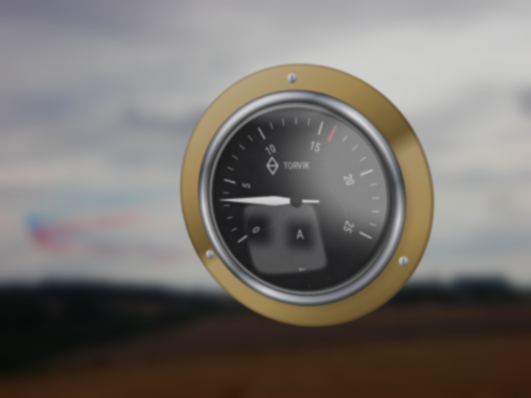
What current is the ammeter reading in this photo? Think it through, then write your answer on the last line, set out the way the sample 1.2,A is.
3.5,A
